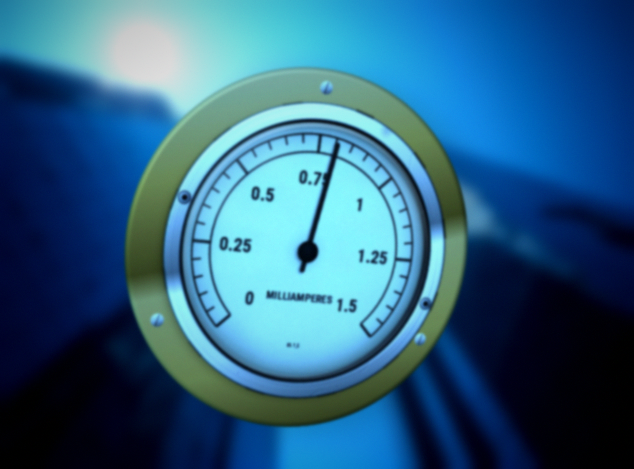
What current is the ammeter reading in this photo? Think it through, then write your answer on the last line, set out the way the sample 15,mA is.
0.8,mA
